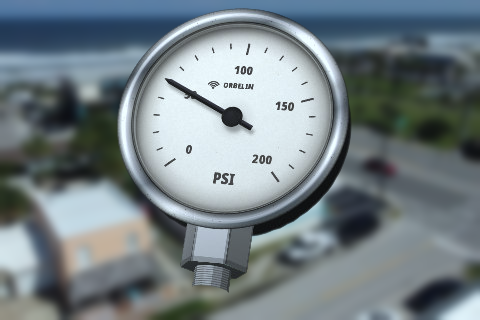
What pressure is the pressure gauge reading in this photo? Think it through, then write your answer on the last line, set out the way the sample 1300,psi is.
50,psi
